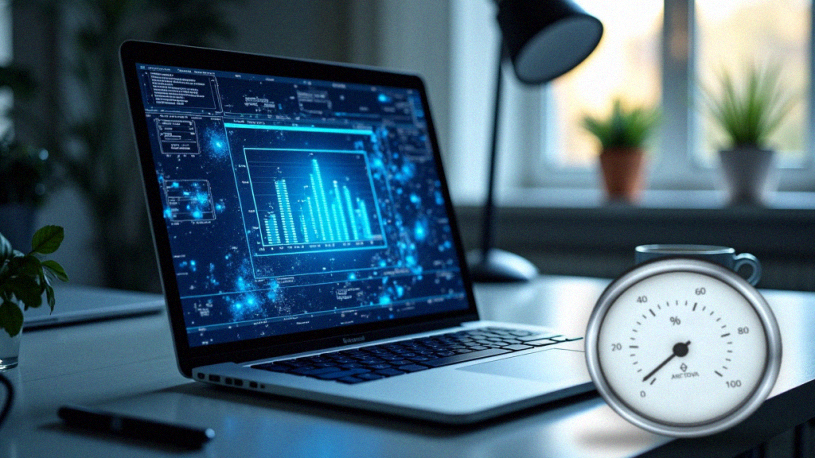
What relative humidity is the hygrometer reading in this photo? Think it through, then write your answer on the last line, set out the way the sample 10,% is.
4,%
